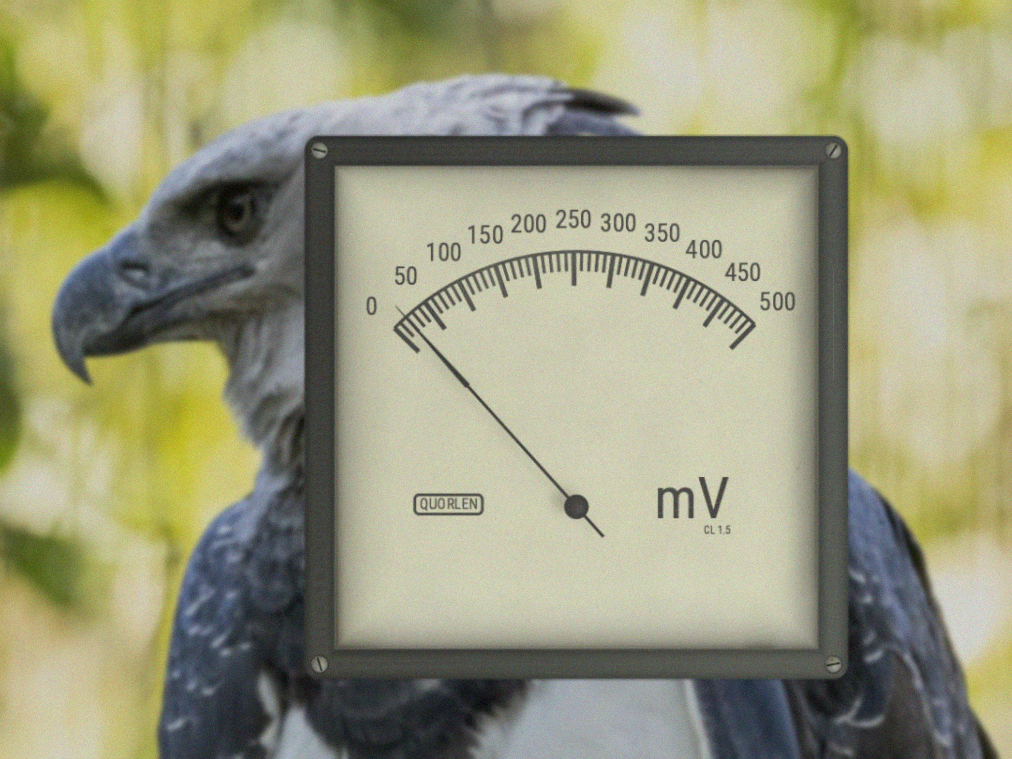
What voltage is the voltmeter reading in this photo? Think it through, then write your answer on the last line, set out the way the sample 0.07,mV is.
20,mV
